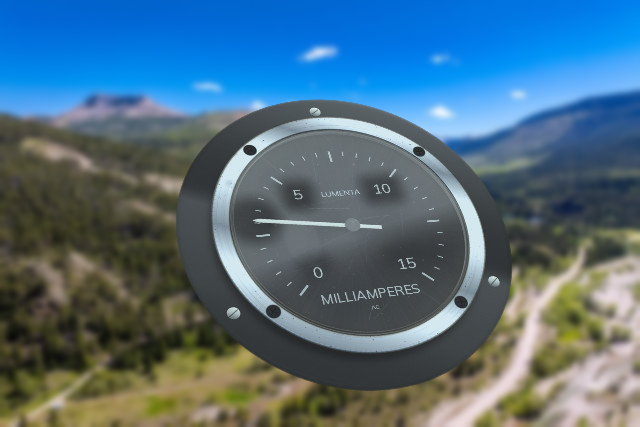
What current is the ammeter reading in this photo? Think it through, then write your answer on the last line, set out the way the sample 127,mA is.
3,mA
